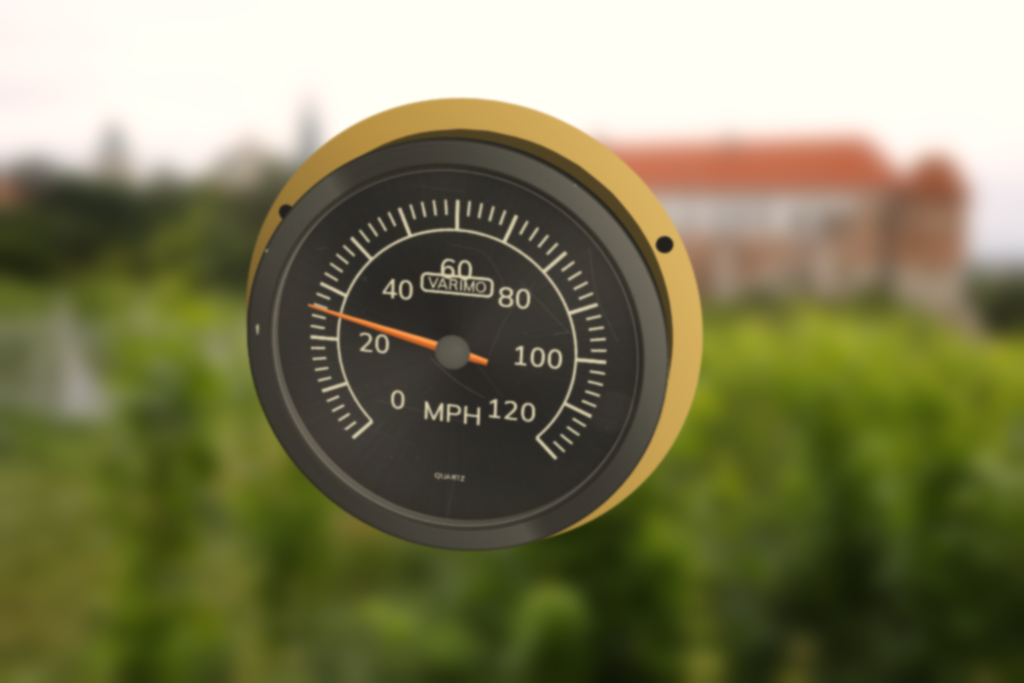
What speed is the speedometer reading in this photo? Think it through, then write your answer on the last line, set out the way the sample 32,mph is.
26,mph
